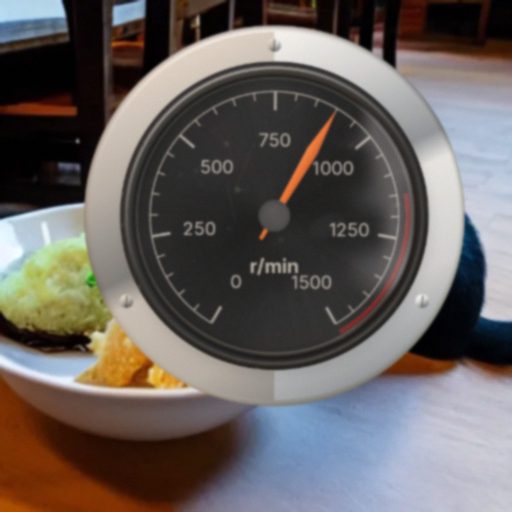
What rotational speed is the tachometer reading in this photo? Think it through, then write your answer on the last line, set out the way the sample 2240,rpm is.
900,rpm
